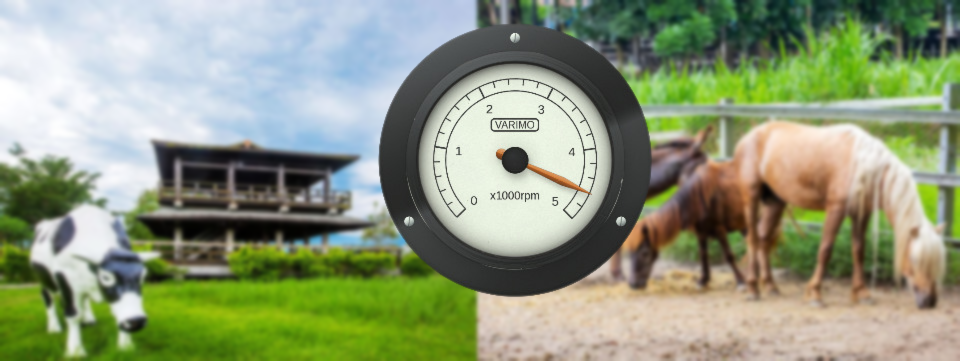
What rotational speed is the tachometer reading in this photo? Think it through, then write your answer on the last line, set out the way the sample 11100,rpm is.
4600,rpm
